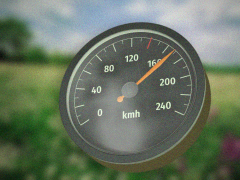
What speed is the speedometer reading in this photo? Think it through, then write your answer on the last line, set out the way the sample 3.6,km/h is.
170,km/h
